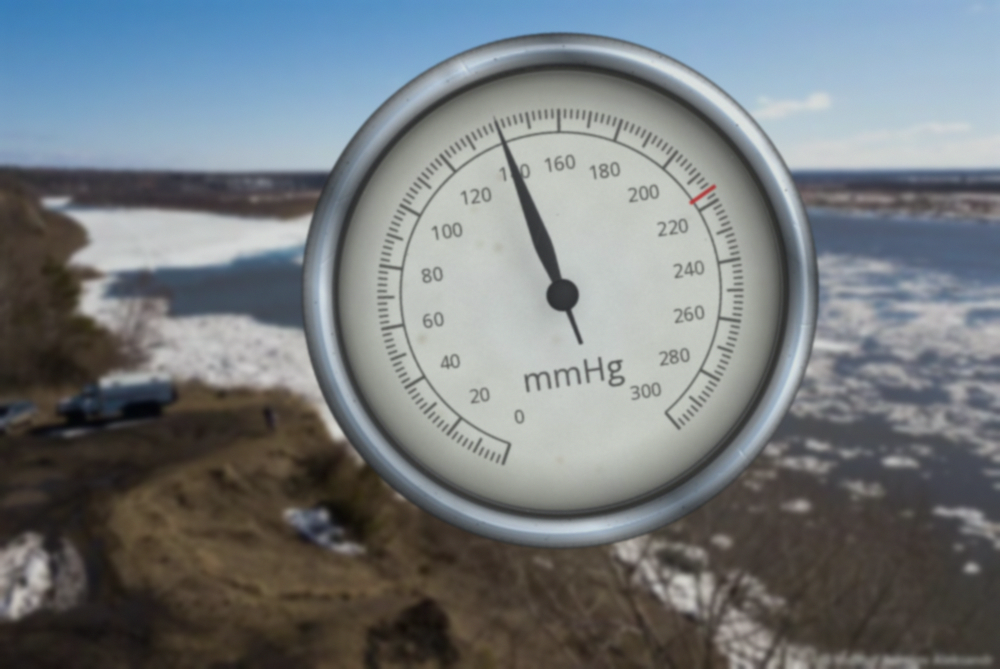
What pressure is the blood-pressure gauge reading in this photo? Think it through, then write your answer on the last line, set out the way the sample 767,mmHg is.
140,mmHg
